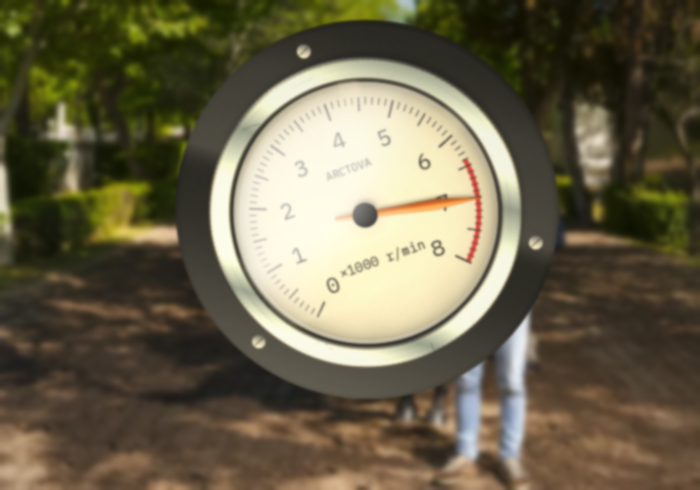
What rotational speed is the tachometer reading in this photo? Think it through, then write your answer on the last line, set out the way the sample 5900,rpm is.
7000,rpm
